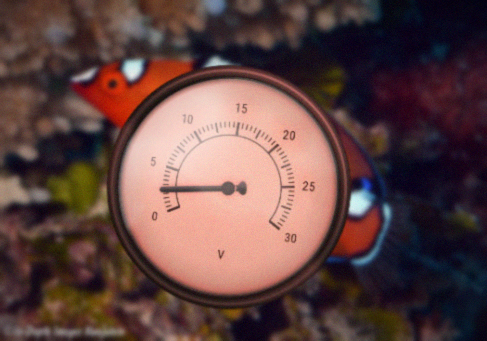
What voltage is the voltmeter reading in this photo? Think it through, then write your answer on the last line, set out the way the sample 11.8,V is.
2.5,V
